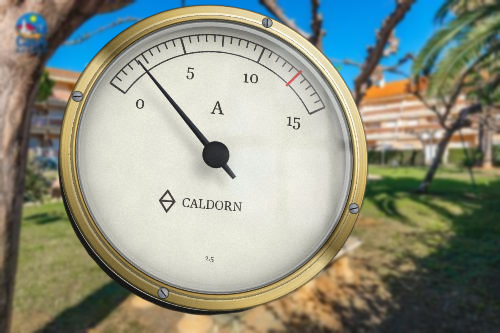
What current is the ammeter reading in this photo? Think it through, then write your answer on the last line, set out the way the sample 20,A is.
2,A
